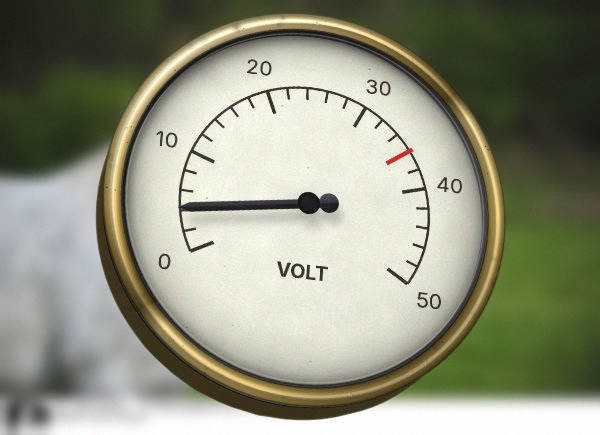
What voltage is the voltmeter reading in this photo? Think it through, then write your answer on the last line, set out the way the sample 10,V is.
4,V
